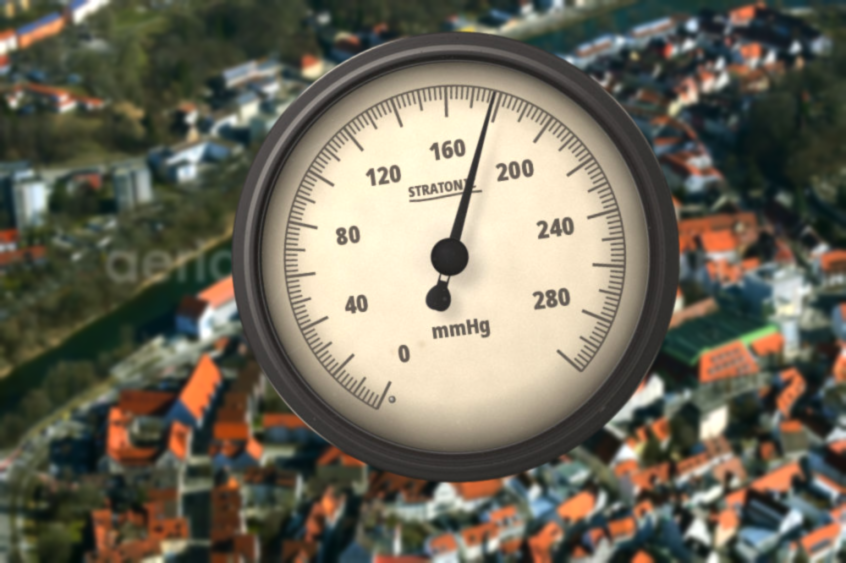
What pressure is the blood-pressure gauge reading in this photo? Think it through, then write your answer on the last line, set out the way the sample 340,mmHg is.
178,mmHg
